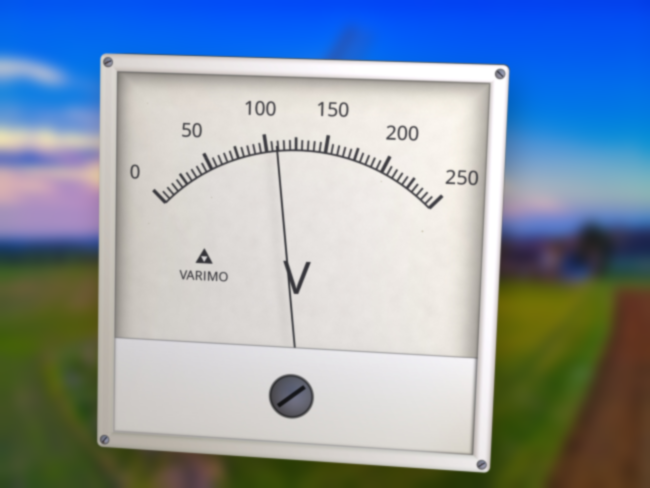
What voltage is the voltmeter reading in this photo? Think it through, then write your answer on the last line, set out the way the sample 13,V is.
110,V
